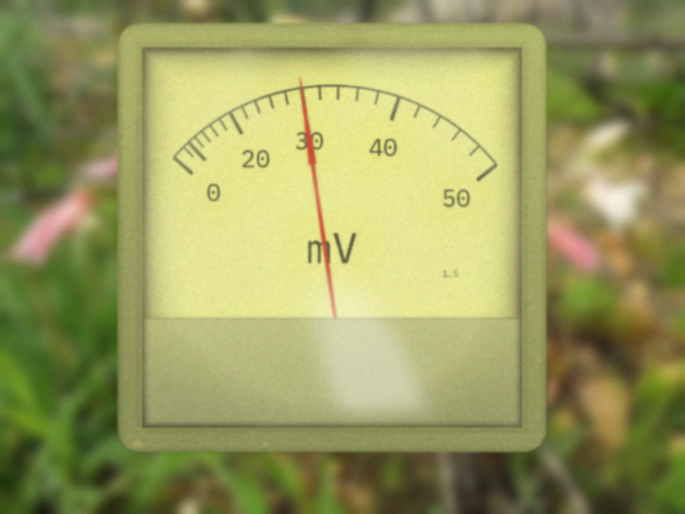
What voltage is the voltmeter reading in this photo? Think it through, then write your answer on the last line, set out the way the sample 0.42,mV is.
30,mV
